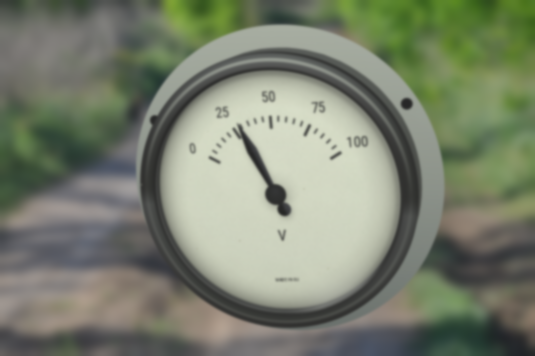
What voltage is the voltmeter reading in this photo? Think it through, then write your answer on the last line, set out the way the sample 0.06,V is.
30,V
